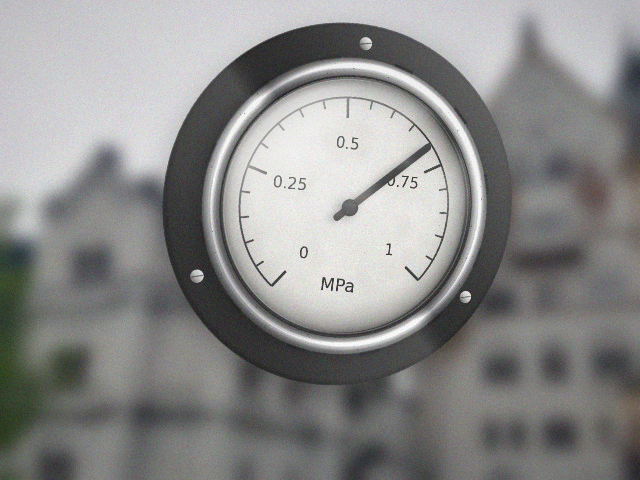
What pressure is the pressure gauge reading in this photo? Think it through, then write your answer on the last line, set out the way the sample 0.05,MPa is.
0.7,MPa
